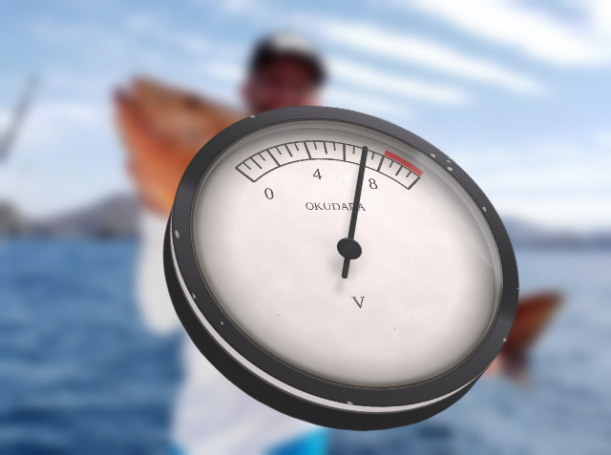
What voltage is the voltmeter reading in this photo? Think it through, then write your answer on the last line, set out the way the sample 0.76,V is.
7,V
